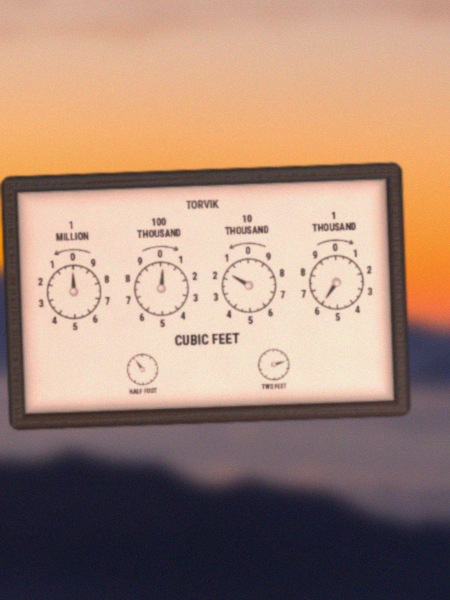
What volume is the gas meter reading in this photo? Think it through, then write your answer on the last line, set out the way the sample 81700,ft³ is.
1600,ft³
